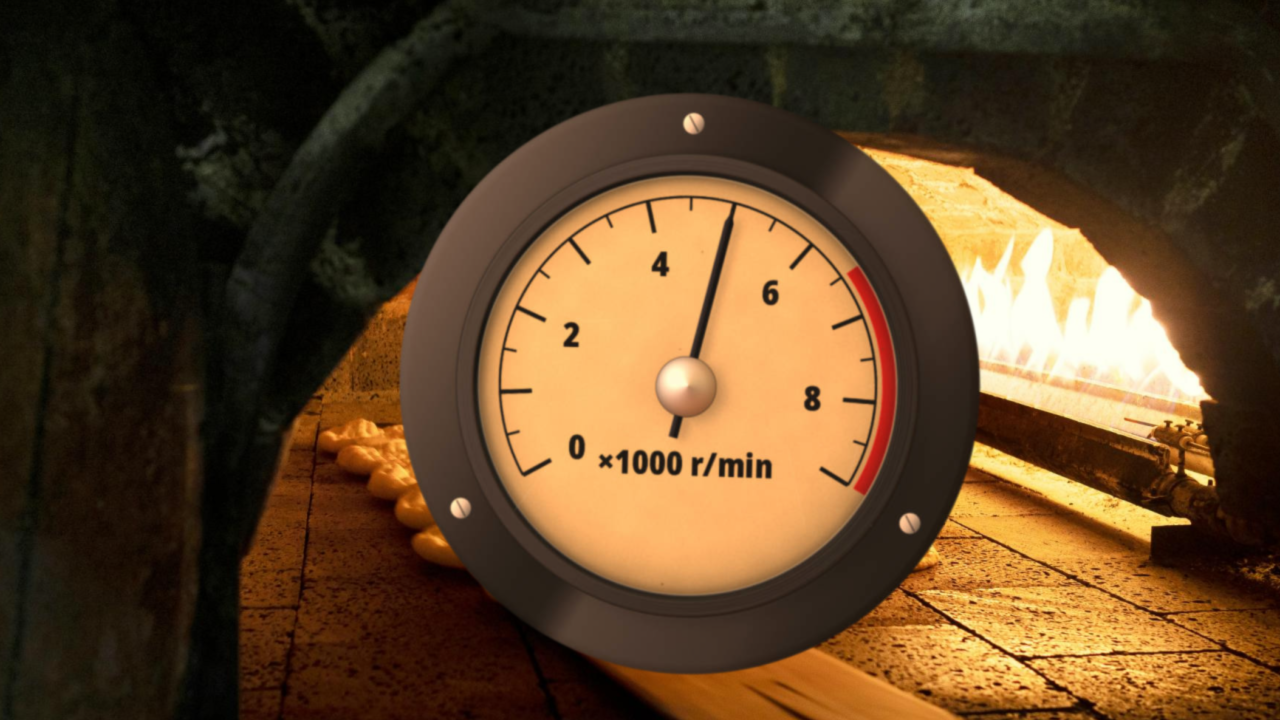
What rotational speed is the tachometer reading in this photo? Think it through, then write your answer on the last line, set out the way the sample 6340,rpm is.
5000,rpm
